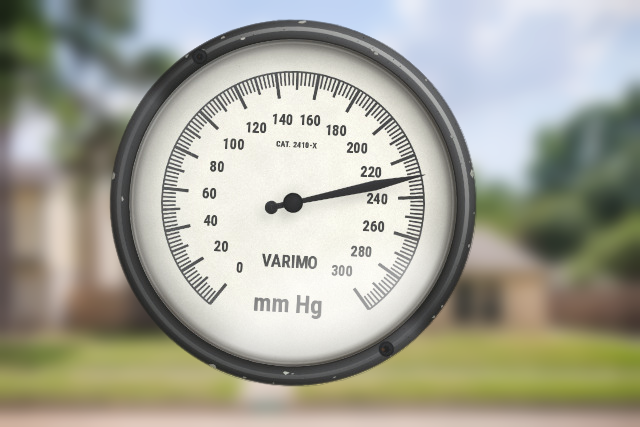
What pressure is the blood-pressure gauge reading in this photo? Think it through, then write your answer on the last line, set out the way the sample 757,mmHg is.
230,mmHg
